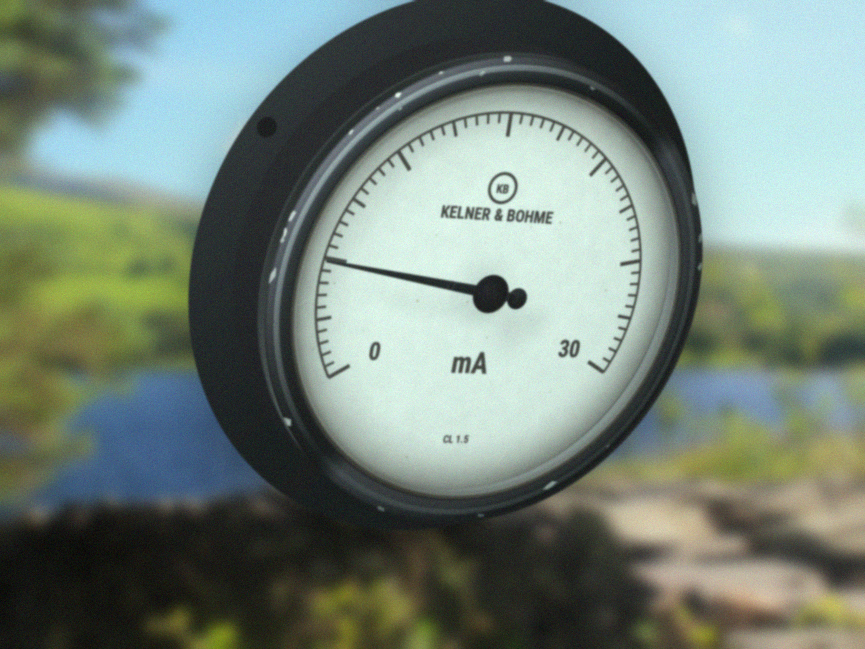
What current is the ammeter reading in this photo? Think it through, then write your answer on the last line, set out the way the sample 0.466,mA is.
5,mA
